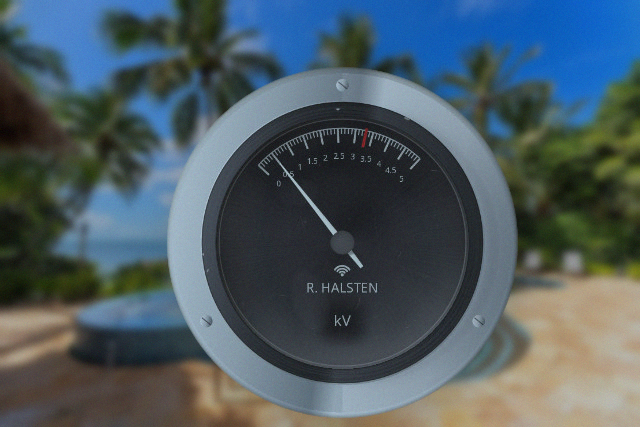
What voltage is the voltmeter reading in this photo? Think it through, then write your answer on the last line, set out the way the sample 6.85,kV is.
0.5,kV
